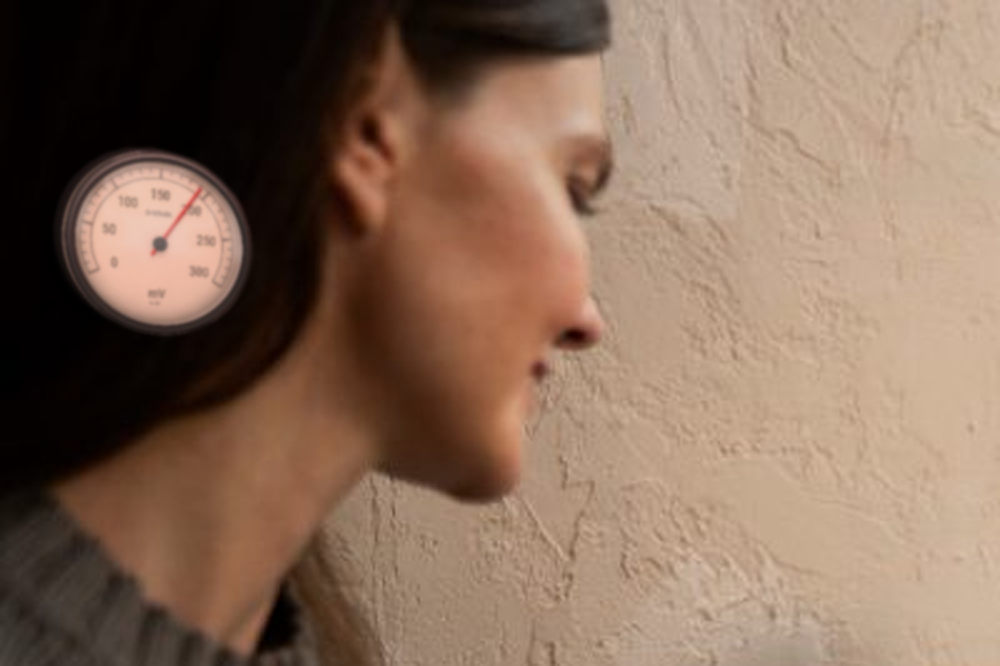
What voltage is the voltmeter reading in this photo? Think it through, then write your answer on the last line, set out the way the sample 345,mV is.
190,mV
